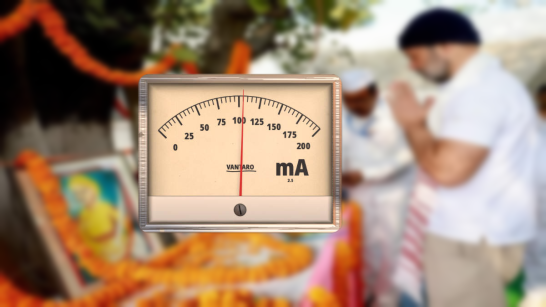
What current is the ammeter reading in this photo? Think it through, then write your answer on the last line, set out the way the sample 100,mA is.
105,mA
